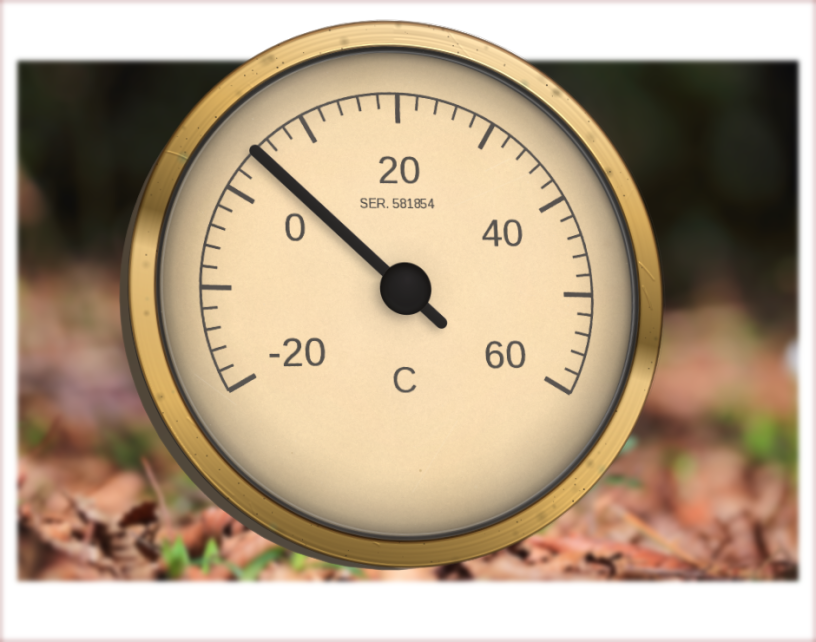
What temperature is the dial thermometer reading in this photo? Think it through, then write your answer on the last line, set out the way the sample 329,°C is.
4,°C
